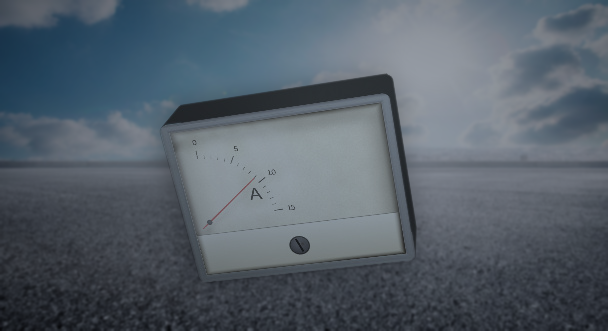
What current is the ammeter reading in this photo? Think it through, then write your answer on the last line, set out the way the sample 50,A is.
9,A
